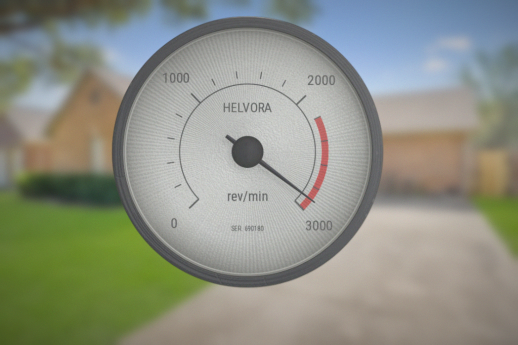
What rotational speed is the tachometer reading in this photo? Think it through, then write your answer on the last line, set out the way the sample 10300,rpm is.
2900,rpm
